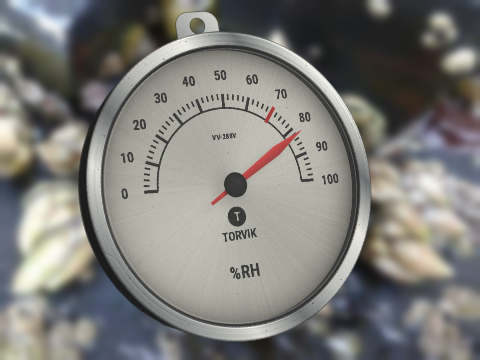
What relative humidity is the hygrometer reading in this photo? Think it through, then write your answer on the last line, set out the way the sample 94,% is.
82,%
